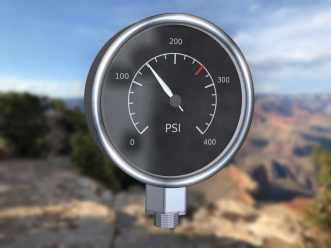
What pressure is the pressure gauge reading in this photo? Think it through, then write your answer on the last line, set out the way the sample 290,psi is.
140,psi
